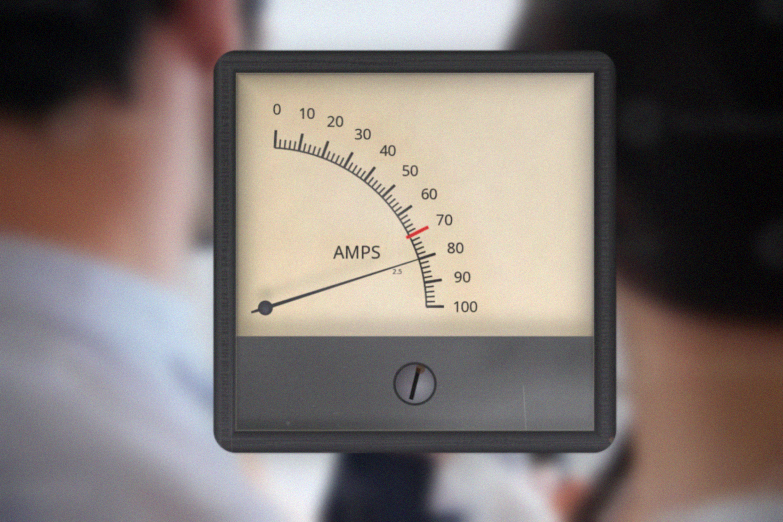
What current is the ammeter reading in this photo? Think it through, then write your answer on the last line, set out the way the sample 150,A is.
80,A
